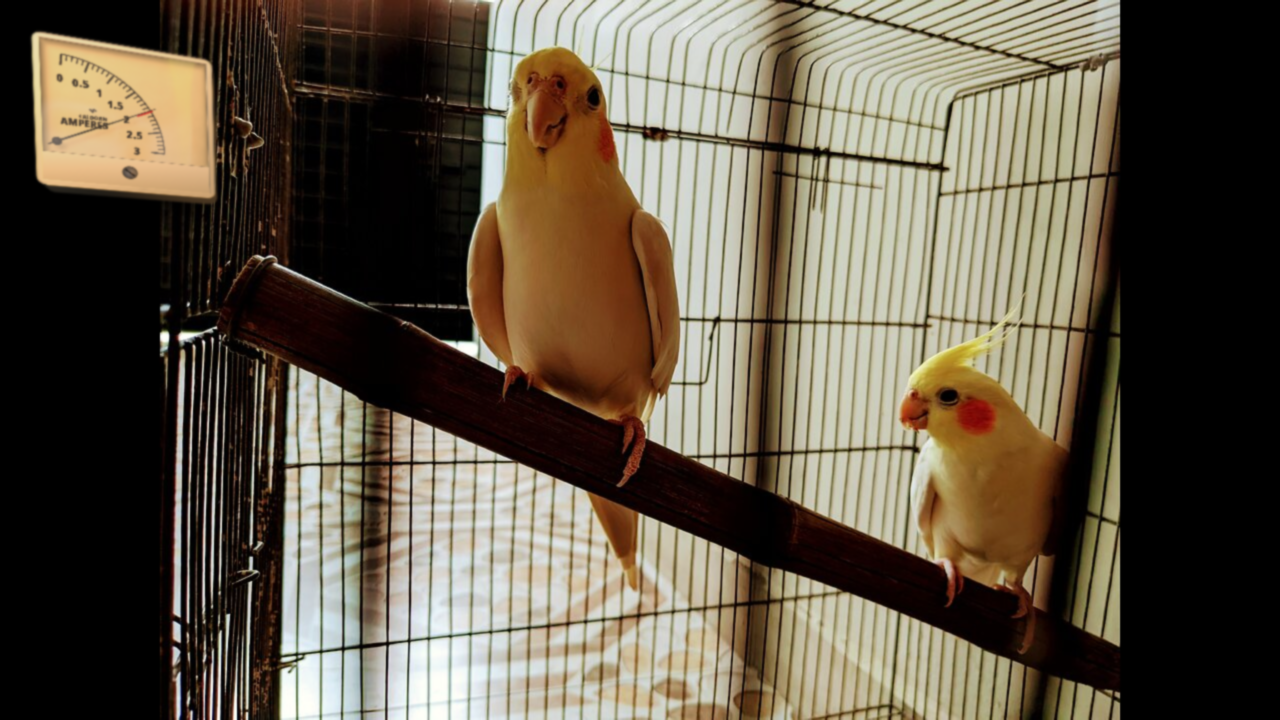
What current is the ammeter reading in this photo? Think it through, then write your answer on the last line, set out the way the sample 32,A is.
2,A
